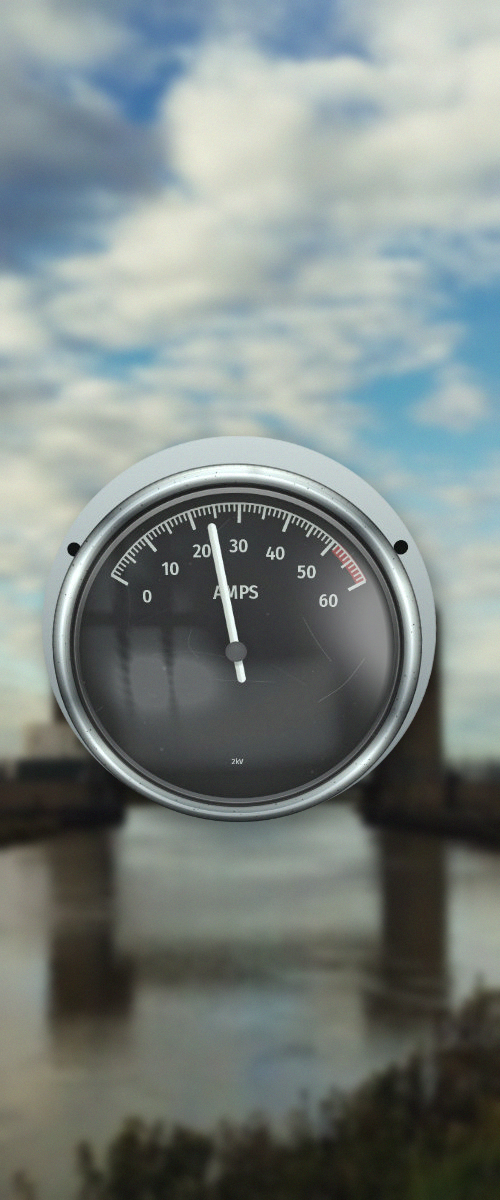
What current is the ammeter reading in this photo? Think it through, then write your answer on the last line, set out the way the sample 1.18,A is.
24,A
